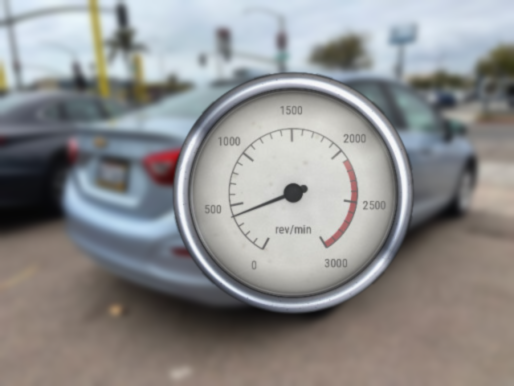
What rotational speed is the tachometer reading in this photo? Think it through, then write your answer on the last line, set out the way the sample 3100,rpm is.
400,rpm
